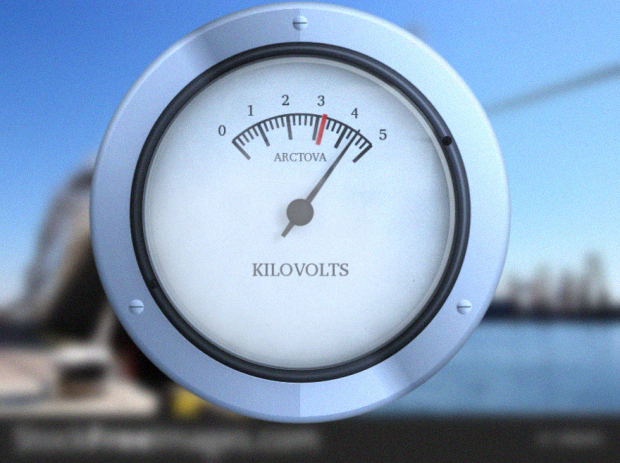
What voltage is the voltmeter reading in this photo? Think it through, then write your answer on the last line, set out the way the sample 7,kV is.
4.4,kV
